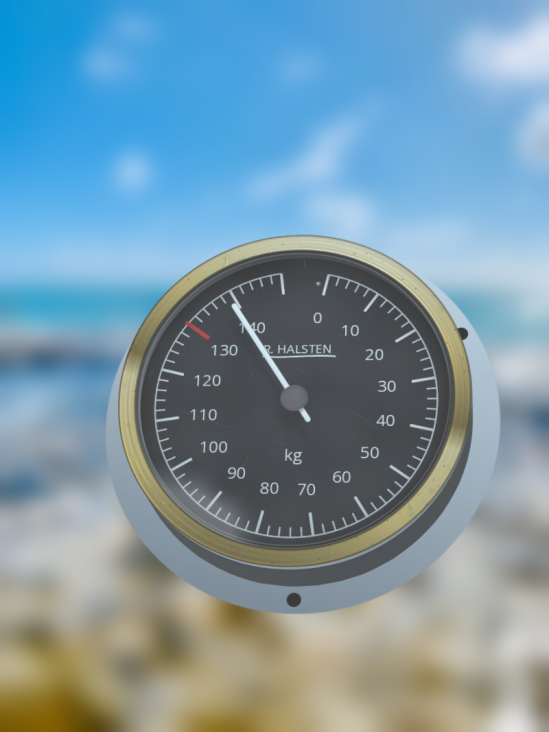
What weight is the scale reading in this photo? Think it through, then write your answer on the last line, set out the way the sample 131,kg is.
139,kg
